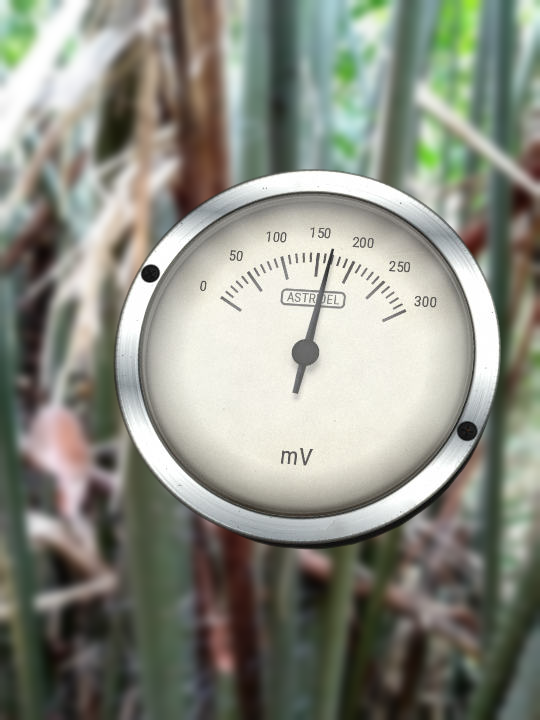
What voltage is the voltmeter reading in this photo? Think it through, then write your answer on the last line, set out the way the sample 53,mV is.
170,mV
